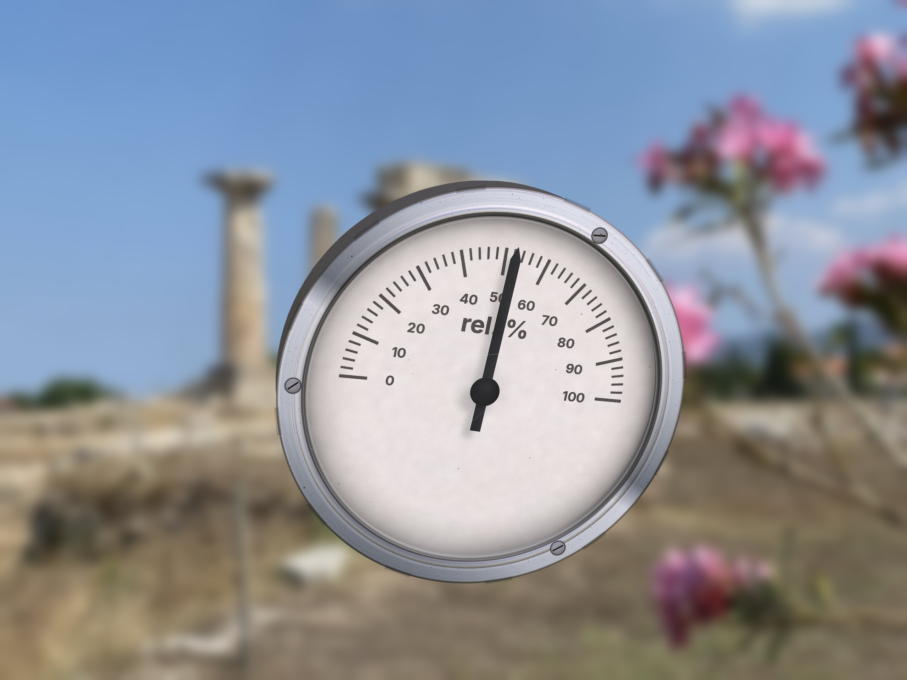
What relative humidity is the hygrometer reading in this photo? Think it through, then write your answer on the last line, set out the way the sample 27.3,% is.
52,%
